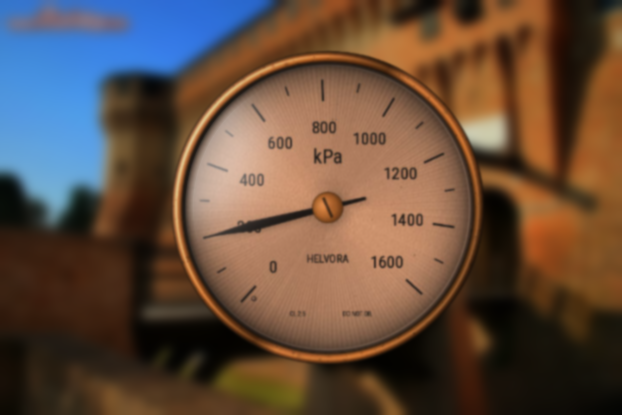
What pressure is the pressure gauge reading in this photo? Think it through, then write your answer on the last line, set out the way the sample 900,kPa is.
200,kPa
